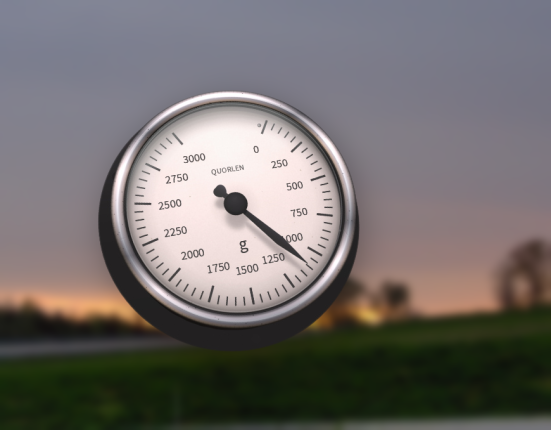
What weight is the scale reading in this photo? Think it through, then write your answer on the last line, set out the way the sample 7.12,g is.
1100,g
